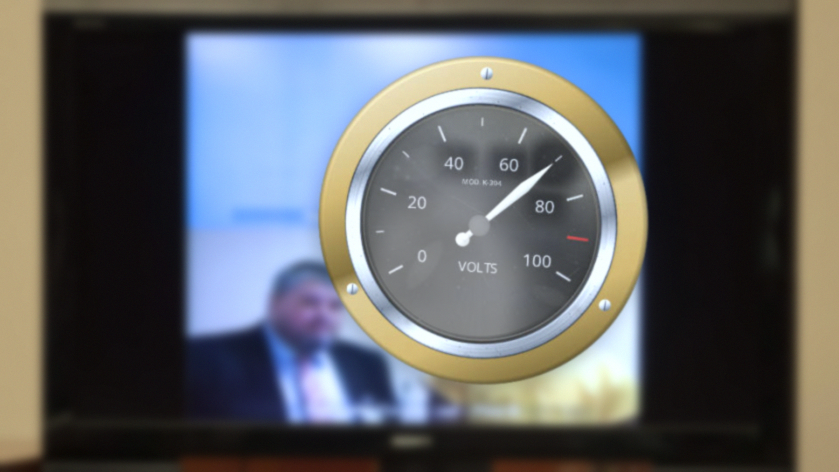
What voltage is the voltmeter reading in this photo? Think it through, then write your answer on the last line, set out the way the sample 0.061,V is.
70,V
